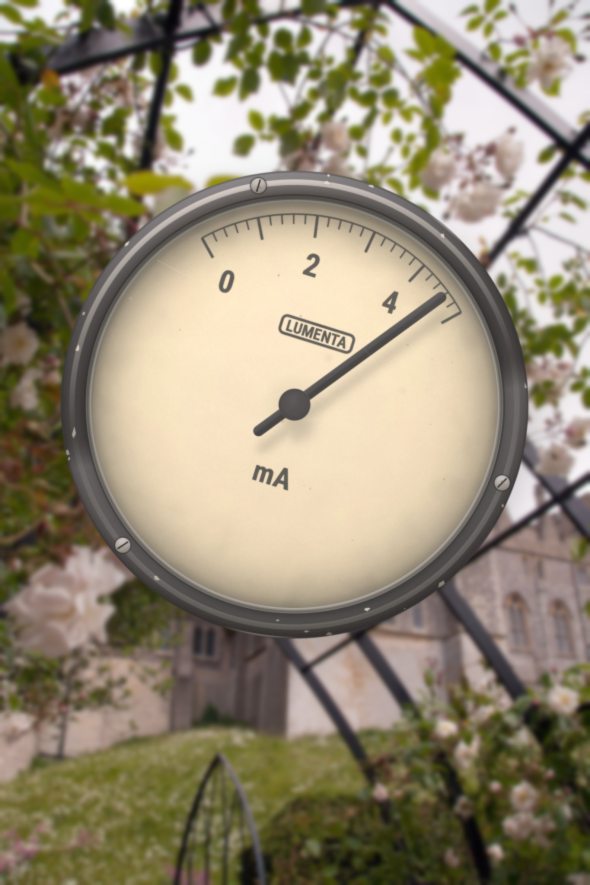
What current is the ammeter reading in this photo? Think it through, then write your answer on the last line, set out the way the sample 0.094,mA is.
4.6,mA
